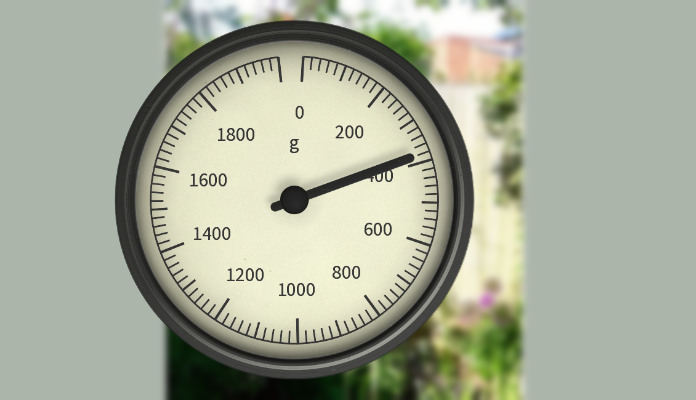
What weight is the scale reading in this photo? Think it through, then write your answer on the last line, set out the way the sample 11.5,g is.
380,g
